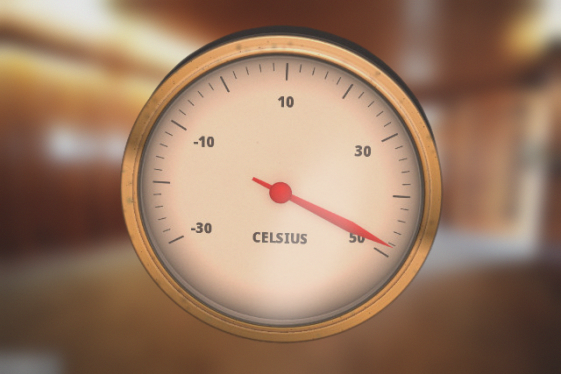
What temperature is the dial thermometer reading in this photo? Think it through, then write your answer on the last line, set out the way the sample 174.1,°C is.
48,°C
